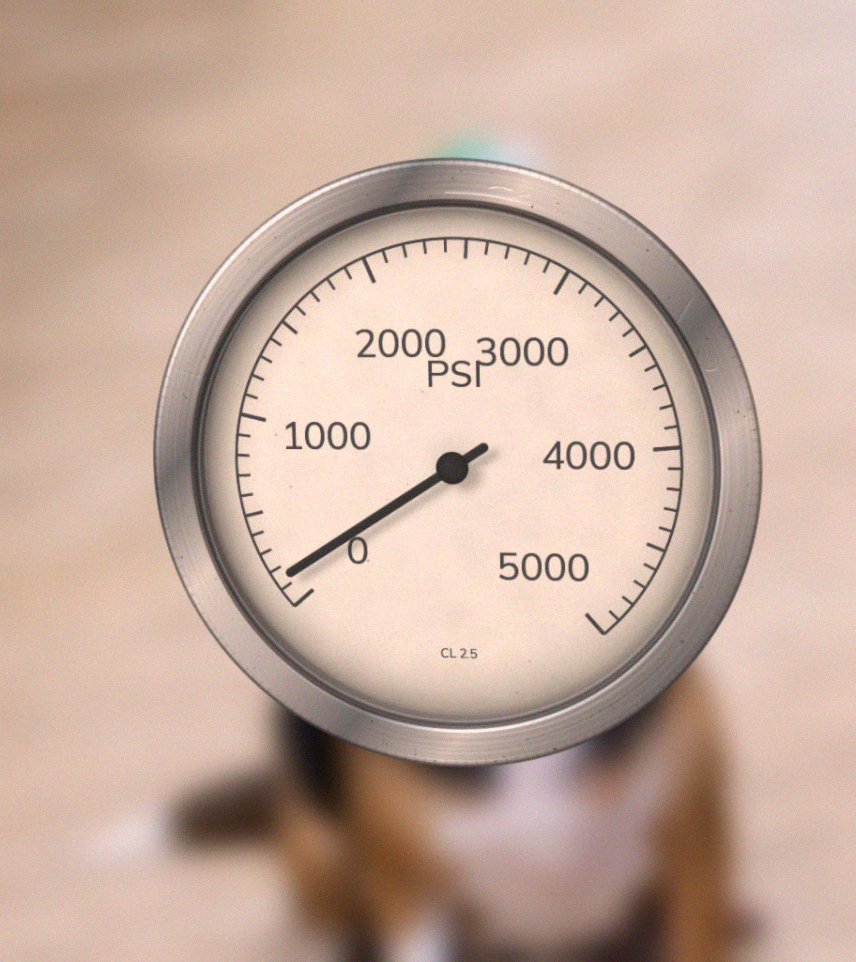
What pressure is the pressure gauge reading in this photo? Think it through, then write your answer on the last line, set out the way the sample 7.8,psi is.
150,psi
